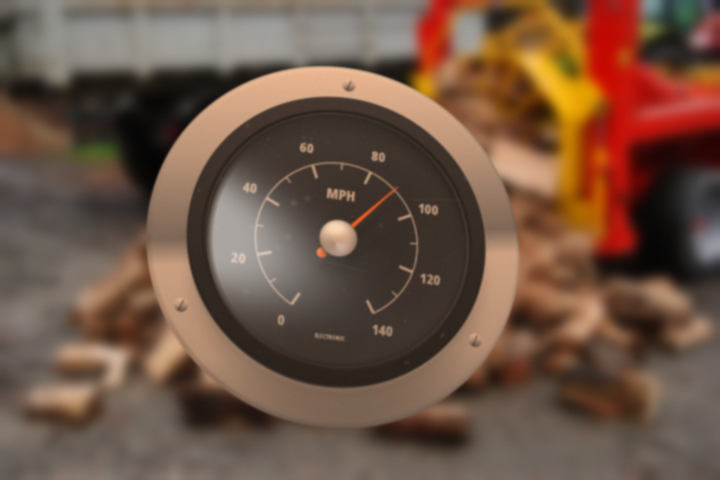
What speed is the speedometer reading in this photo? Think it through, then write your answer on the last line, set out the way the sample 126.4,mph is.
90,mph
